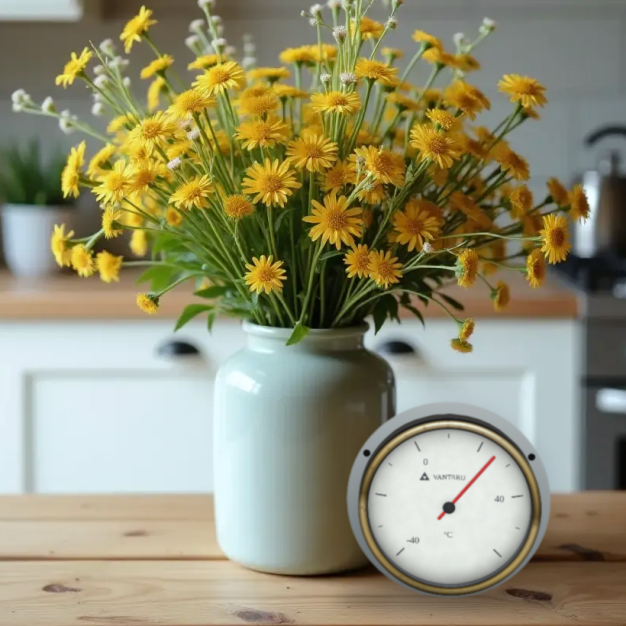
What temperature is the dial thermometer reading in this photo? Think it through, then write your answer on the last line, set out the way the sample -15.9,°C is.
25,°C
